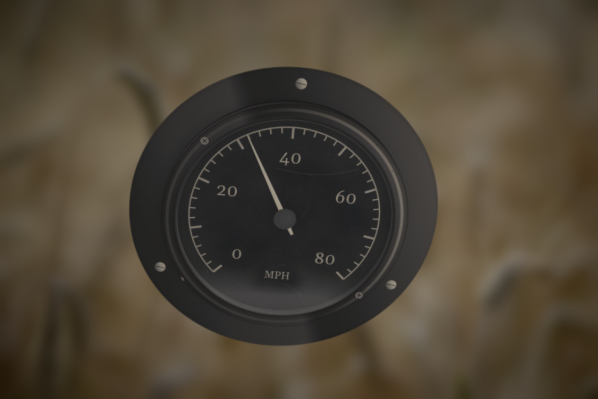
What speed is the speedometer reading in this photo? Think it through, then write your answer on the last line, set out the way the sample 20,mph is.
32,mph
